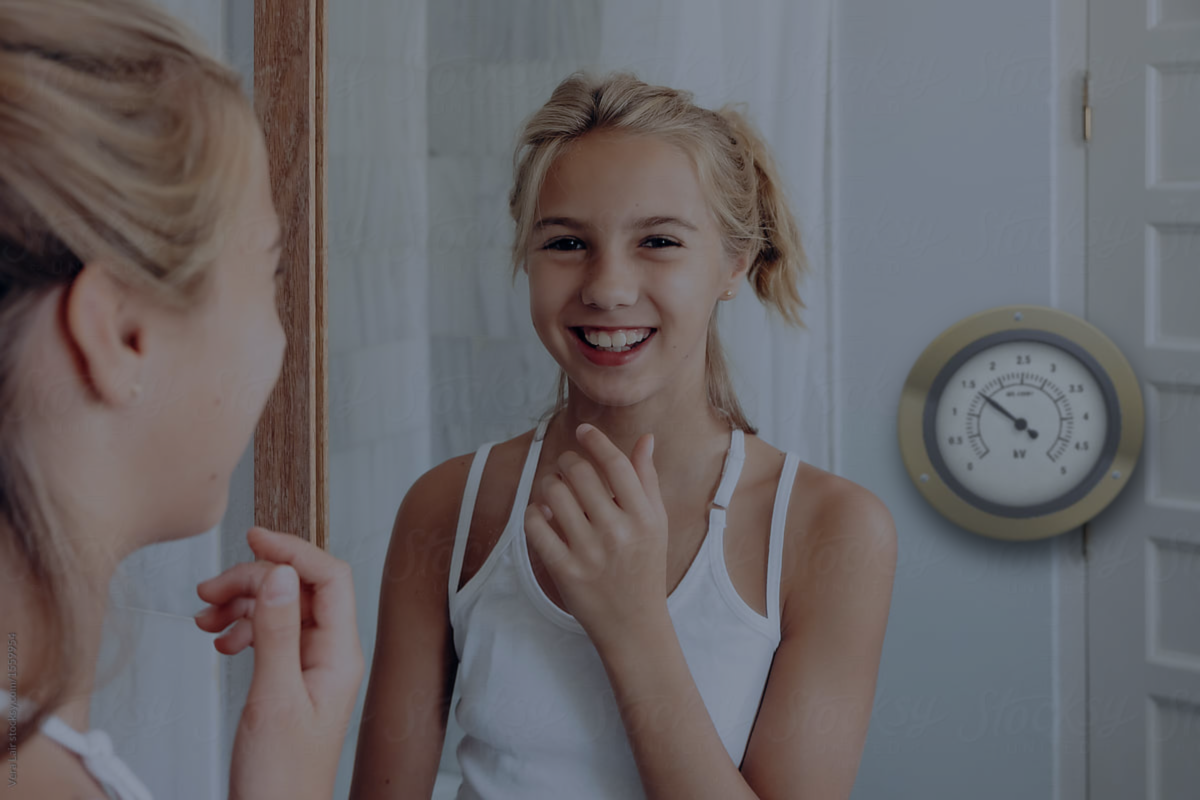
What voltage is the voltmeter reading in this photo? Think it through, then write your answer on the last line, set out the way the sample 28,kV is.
1.5,kV
